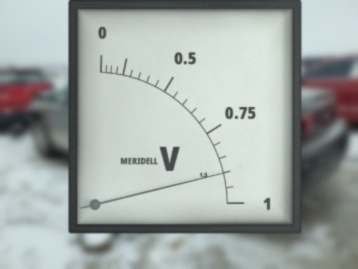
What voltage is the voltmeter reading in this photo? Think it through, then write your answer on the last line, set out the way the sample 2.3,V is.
0.9,V
